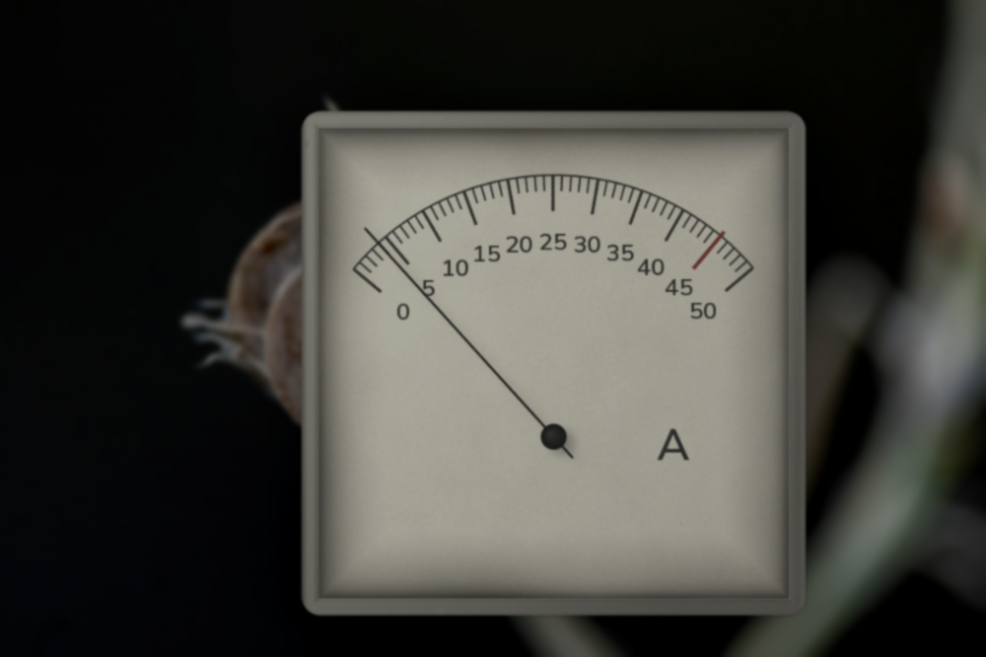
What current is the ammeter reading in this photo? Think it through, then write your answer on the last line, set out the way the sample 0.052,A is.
4,A
